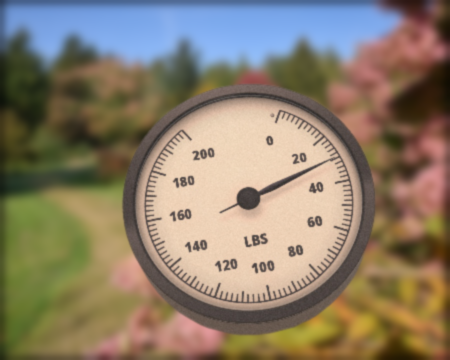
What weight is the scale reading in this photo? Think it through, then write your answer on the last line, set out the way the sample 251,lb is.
30,lb
